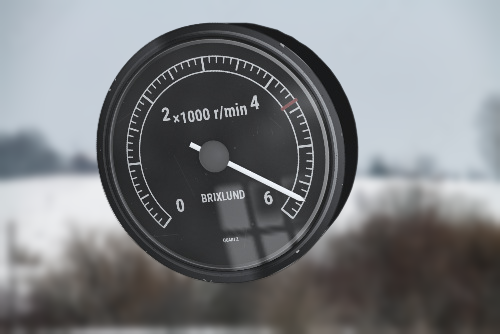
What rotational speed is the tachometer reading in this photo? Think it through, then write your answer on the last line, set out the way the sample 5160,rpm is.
5700,rpm
